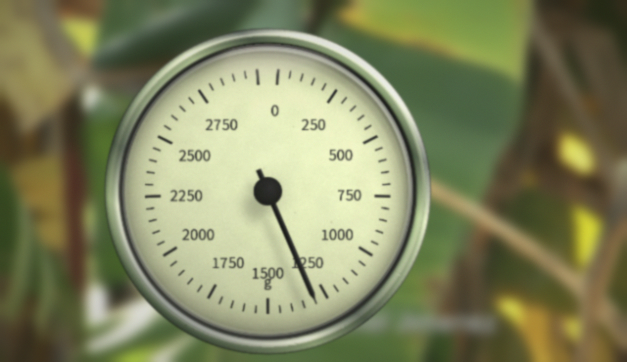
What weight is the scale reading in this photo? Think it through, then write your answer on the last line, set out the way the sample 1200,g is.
1300,g
